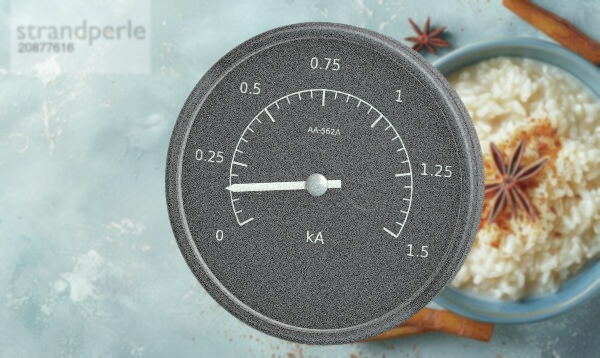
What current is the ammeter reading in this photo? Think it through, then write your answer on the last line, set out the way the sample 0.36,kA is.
0.15,kA
